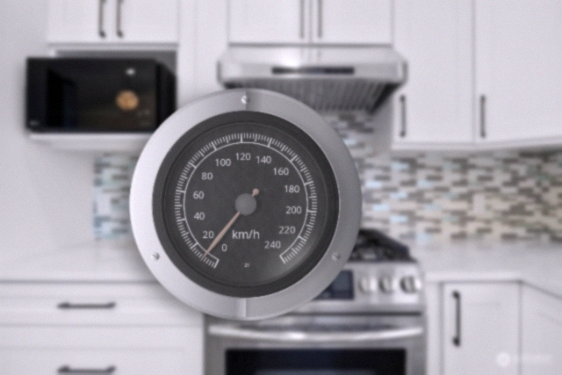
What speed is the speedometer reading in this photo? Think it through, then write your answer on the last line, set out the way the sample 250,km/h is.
10,km/h
